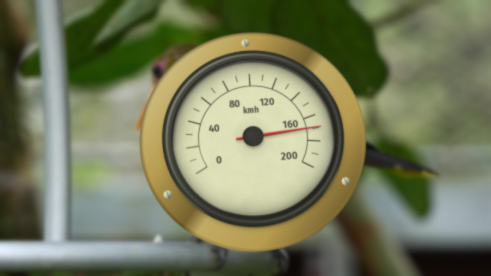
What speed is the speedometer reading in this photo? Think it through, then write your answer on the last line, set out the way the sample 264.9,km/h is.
170,km/h
